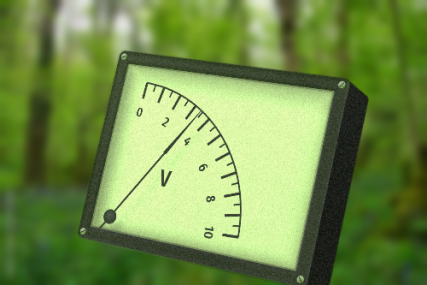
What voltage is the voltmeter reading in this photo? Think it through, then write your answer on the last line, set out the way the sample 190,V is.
3.5,V
